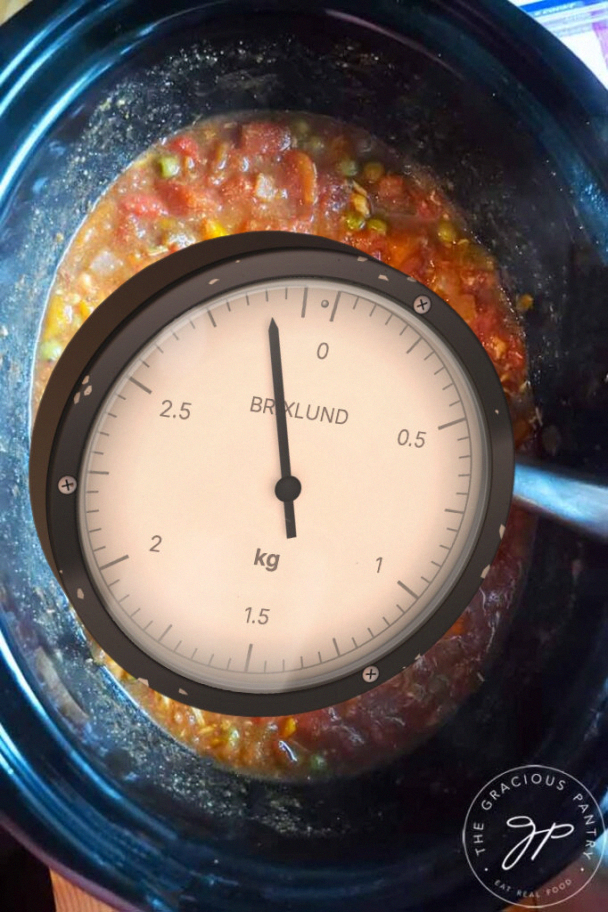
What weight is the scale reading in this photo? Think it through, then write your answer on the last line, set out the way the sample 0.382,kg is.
2.9,kg
